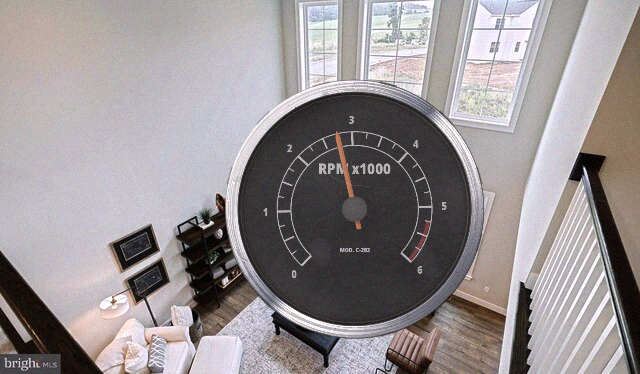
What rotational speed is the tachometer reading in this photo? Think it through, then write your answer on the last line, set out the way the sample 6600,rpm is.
2750,rpm
